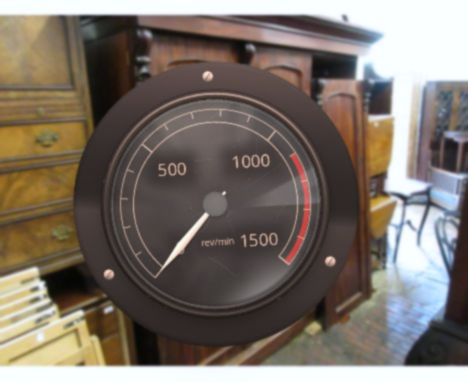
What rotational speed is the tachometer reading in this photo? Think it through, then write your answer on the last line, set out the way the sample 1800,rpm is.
0,rpm
